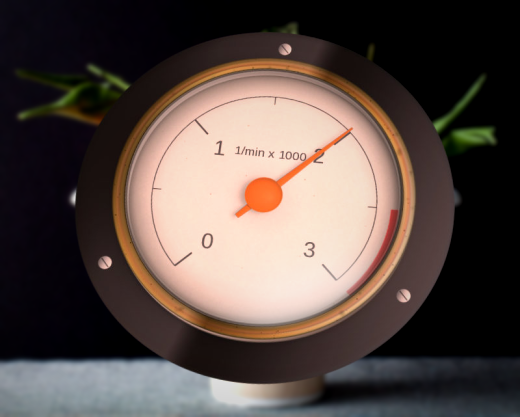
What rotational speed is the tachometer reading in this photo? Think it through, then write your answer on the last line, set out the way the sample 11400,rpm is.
2000,rpm
